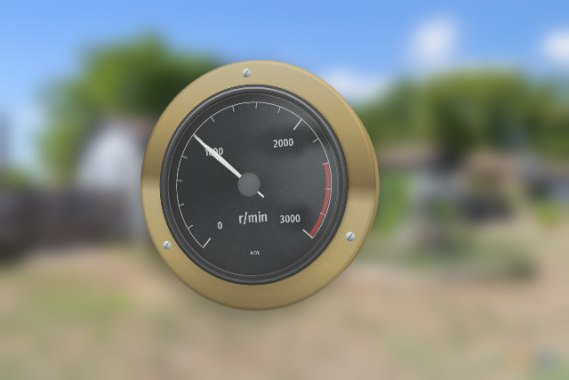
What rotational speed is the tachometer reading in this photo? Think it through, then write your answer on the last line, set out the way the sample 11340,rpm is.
1000,rpm
